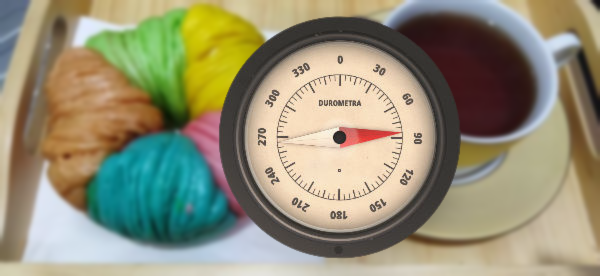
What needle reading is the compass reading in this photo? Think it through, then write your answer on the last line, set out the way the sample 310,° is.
85,°
